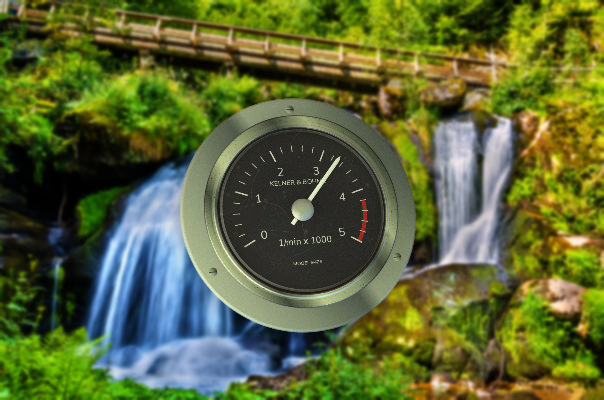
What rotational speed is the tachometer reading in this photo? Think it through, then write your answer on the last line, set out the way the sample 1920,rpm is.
3300,rpm
